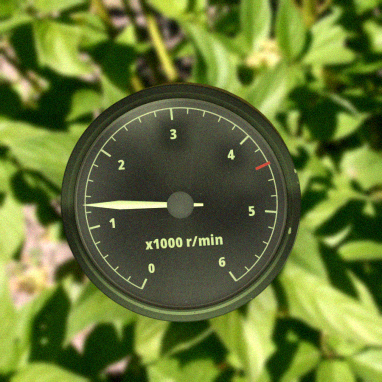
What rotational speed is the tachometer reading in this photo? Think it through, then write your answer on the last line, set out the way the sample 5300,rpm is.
1300,rpm
